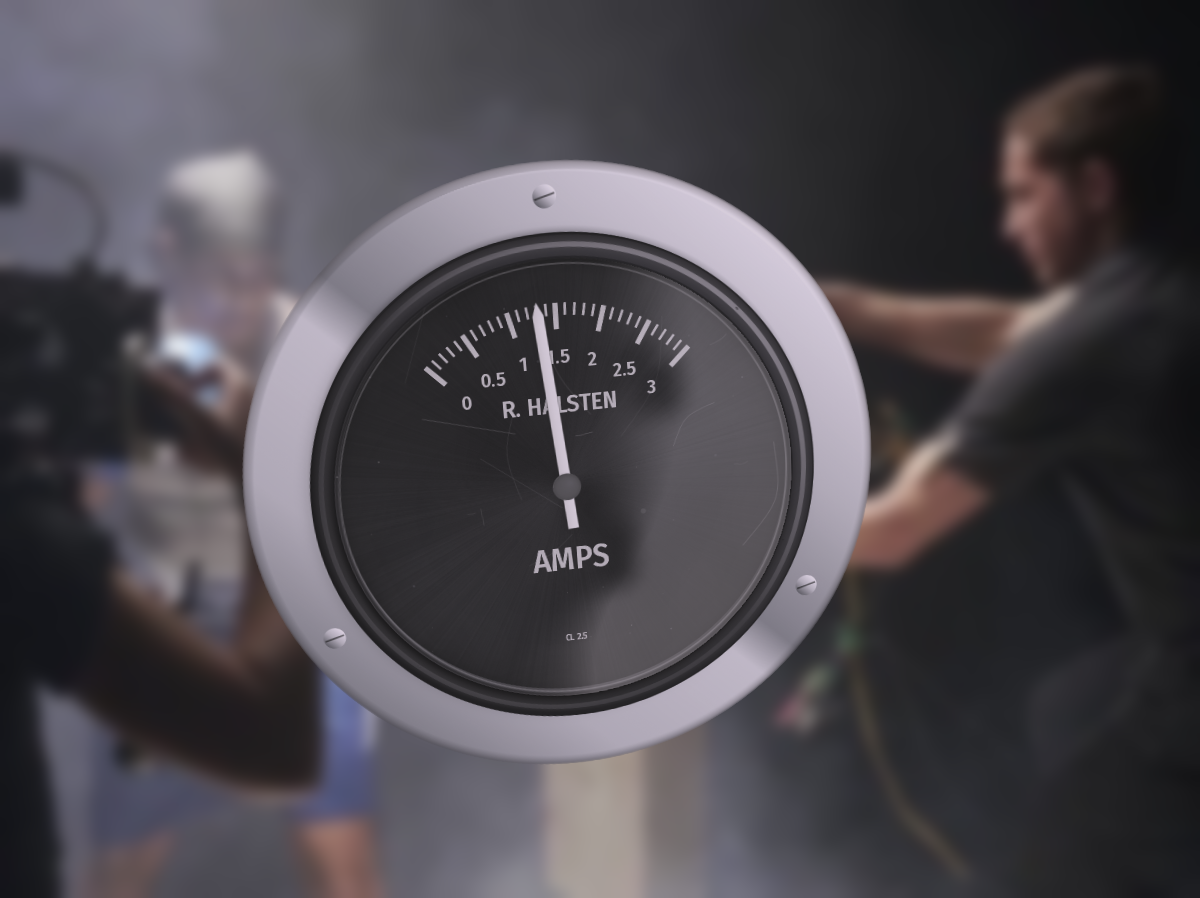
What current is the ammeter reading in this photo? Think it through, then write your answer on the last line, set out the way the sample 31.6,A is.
1.3,A
